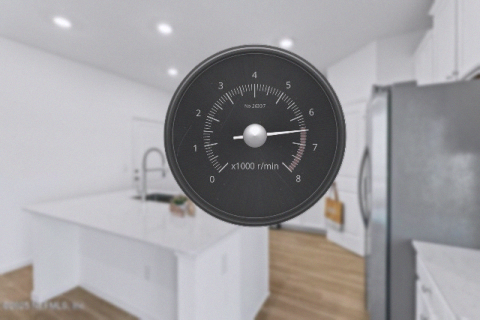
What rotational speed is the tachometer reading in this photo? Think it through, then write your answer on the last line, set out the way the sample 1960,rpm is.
6500,rpm
